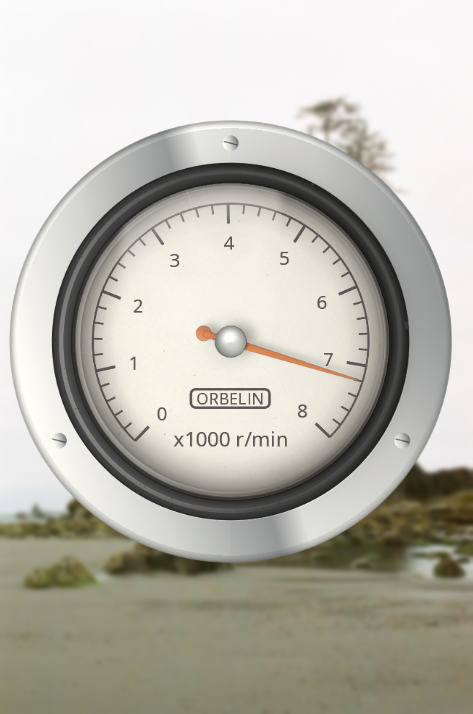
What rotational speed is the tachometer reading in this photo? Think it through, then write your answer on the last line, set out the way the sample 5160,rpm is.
7200,rpm
